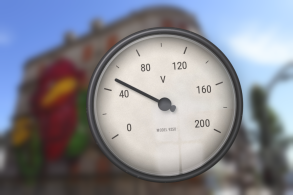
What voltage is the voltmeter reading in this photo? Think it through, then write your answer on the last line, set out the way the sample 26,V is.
50,V
